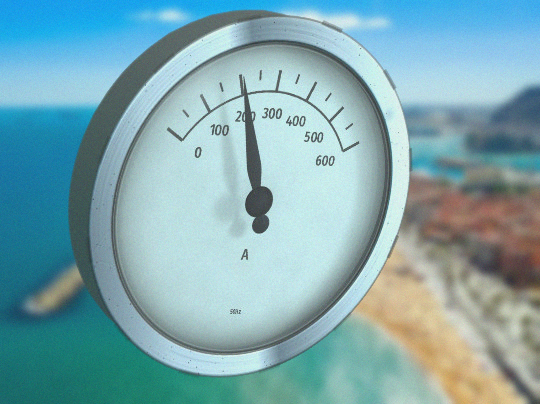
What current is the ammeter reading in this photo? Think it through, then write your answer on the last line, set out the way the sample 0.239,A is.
200,A
